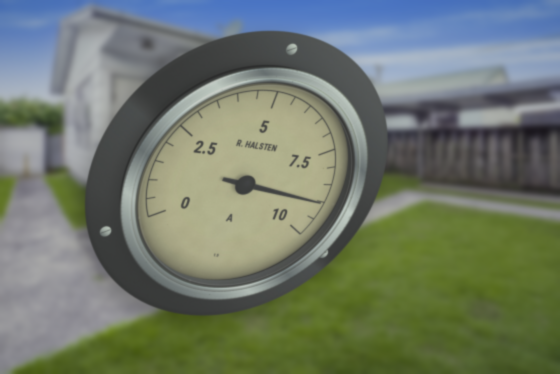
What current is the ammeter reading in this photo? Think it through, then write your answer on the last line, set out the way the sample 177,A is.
9,A
